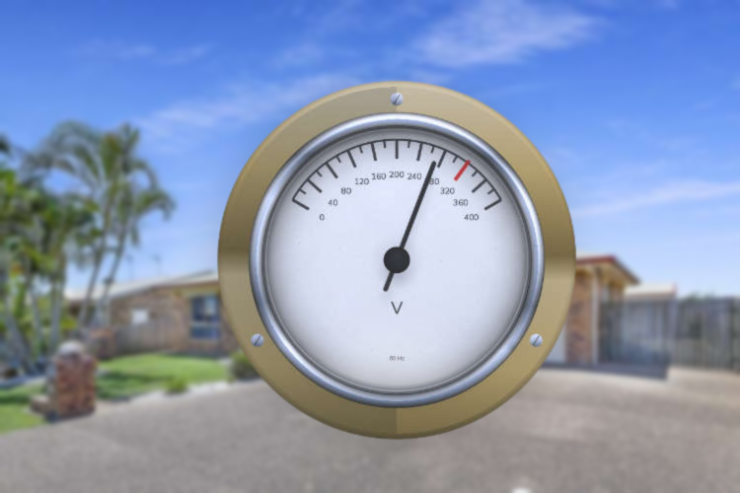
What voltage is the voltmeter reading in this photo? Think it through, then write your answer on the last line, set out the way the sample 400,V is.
270,V
